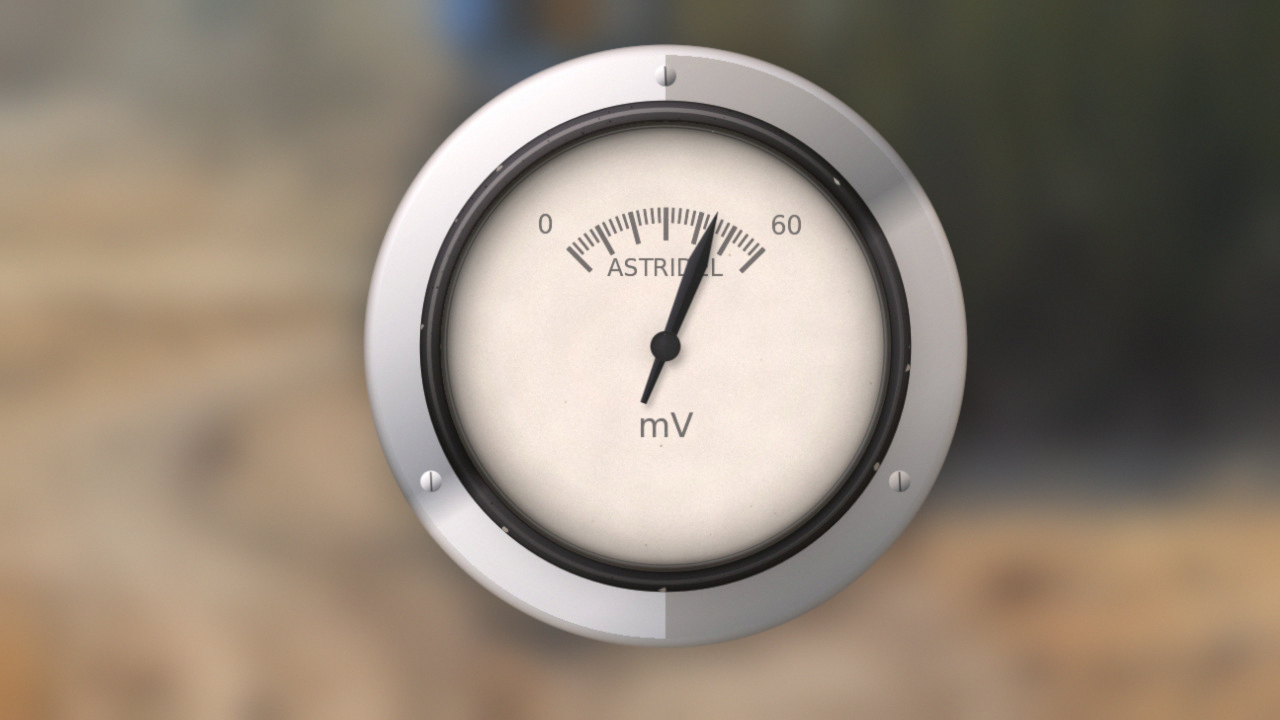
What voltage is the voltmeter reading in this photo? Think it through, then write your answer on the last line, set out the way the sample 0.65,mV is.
44,mV
